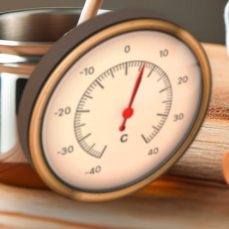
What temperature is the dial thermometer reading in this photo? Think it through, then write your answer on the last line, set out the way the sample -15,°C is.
5,°C
